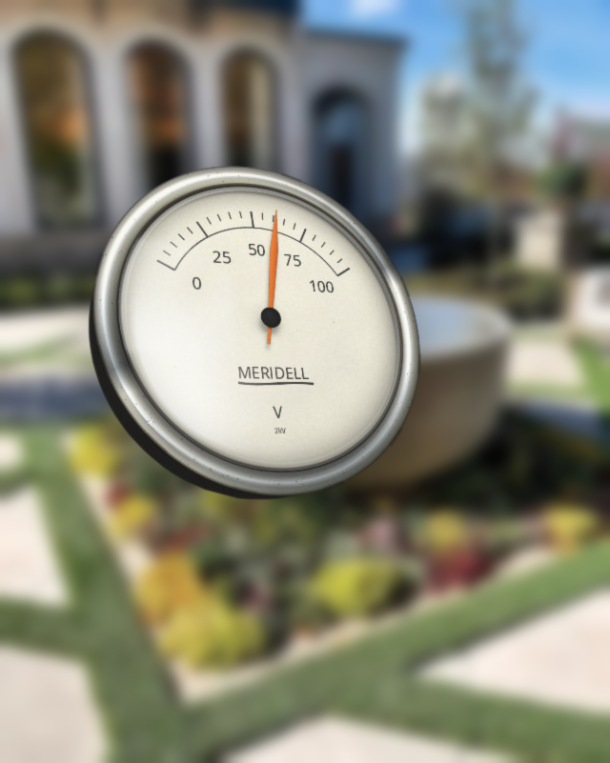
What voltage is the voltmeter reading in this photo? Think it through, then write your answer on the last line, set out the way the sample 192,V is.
60,V
